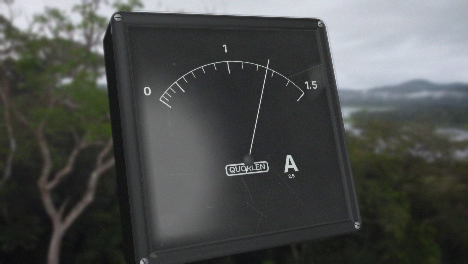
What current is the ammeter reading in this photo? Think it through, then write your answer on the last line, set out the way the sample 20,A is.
1.25,A
